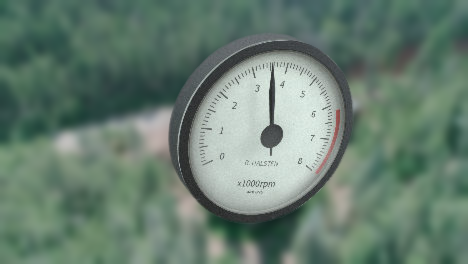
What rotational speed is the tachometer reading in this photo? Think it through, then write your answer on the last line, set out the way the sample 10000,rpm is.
3500,rpm
